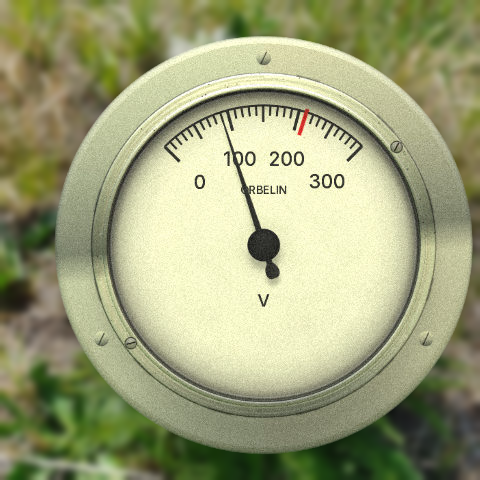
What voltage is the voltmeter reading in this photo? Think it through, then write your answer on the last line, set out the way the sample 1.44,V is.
90,V
